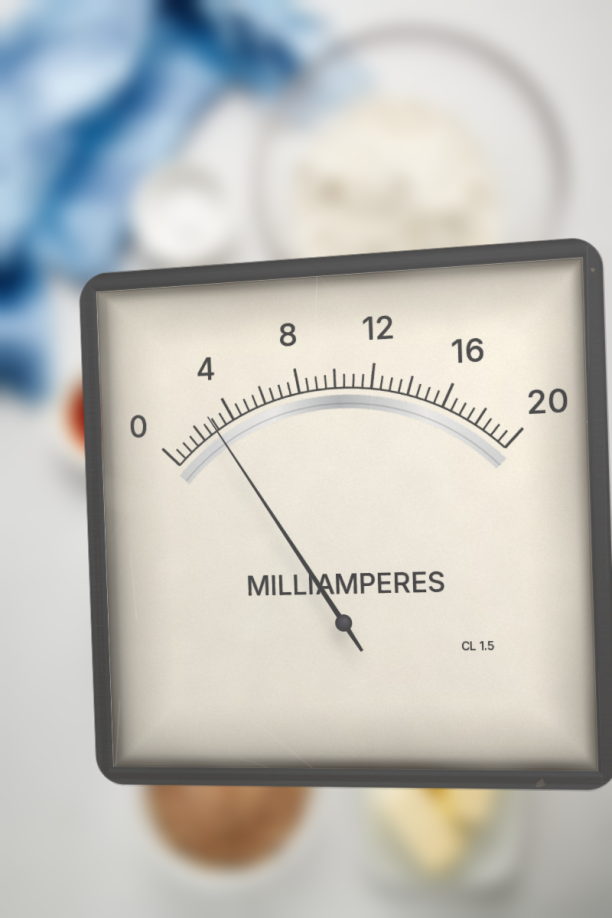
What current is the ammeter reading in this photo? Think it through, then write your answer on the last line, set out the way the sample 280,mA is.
3,mA
